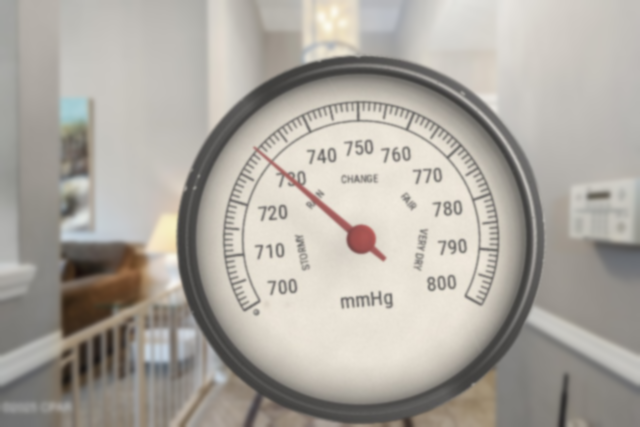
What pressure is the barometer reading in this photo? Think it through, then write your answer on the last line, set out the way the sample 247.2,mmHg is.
730,mmHg
